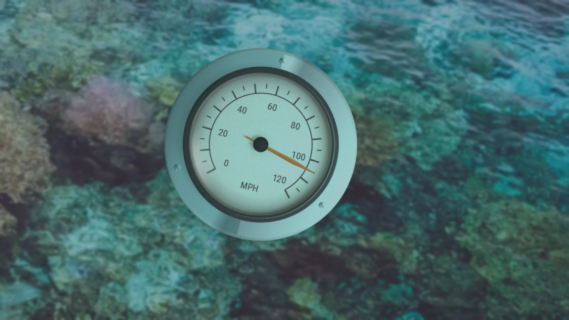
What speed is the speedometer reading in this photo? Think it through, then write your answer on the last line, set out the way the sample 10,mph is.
105,mph
